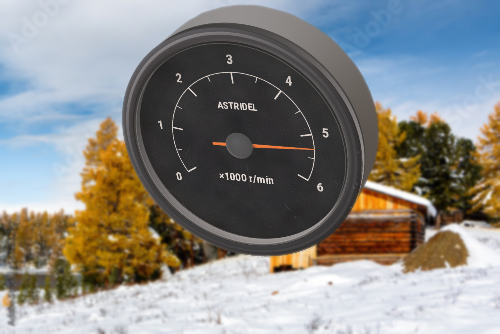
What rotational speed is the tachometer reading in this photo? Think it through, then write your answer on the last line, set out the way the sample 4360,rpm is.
5250,rpm
